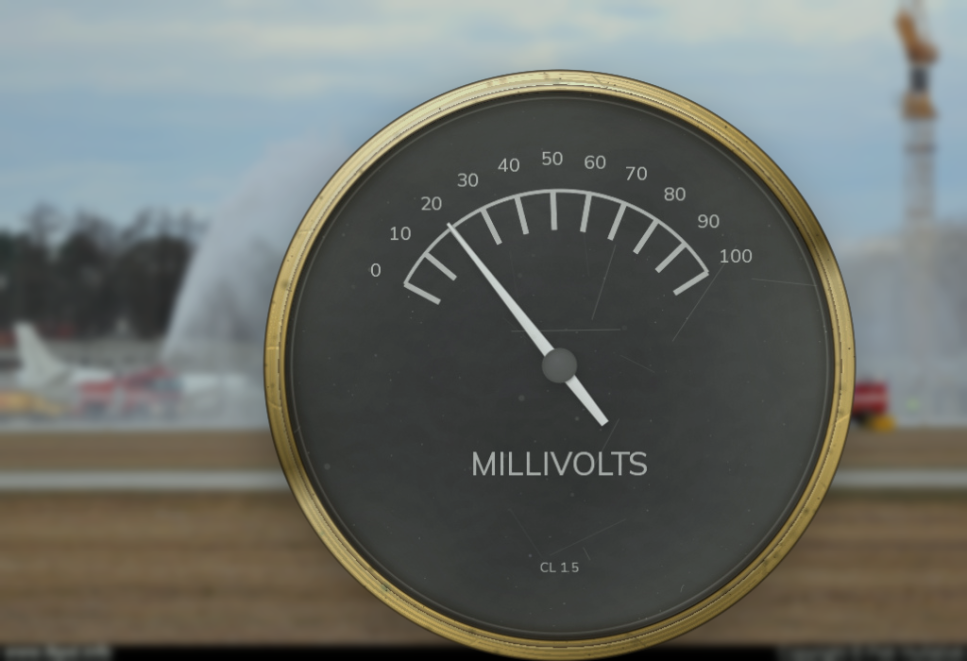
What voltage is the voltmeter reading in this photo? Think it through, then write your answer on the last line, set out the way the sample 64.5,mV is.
20,mV
